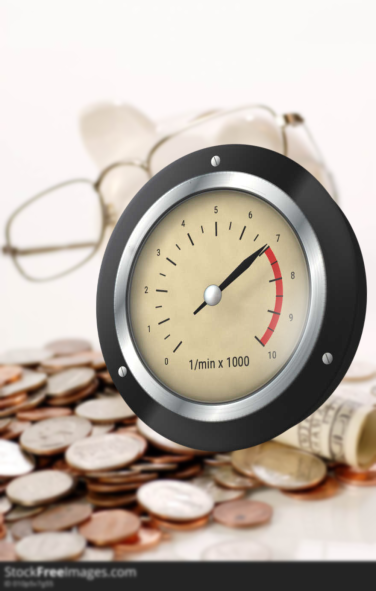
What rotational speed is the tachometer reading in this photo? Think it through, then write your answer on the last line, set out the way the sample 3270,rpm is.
7000,rpm
